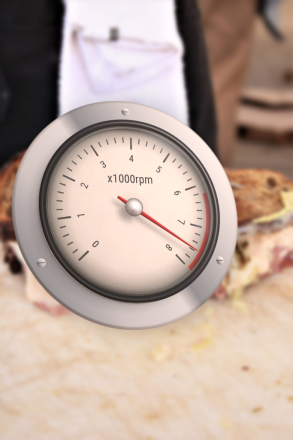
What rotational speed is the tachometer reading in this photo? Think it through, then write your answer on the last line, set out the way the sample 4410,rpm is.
7600,rpm
